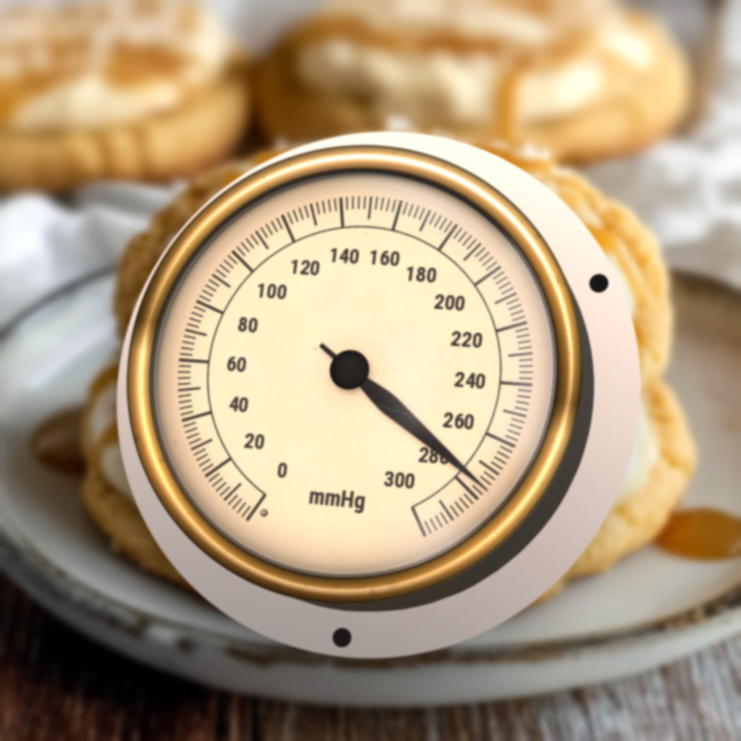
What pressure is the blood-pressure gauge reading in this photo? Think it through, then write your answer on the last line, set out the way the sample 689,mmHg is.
276,mmHg
